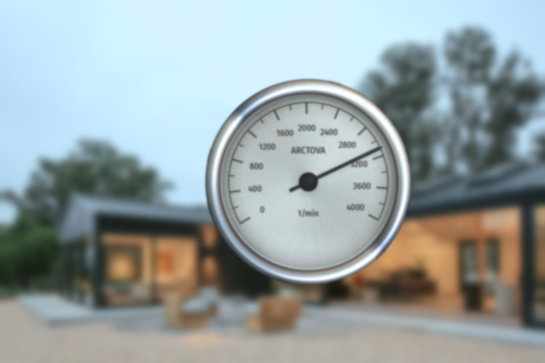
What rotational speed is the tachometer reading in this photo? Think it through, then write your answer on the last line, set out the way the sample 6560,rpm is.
3100,rpm
